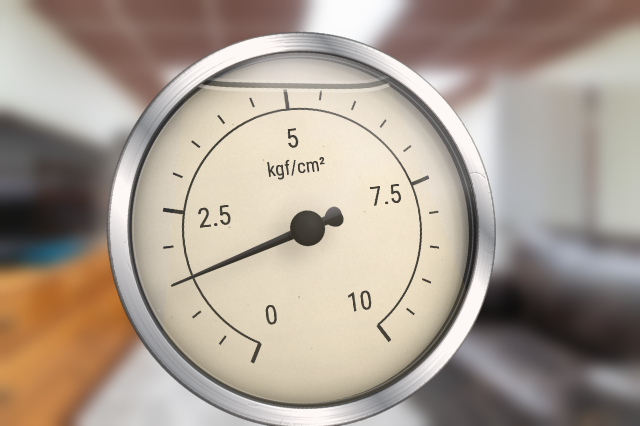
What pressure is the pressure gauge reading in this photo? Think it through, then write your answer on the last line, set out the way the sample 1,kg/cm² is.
1.5,kg/cm²
